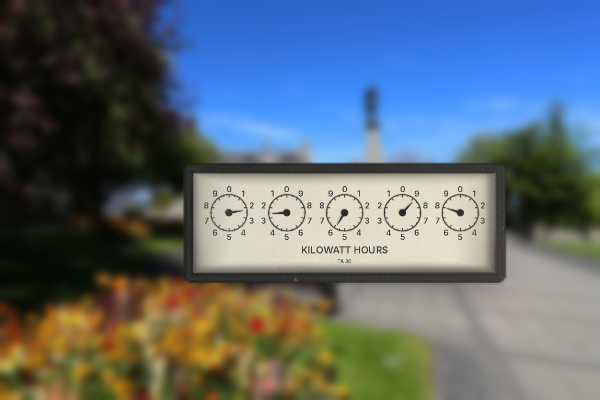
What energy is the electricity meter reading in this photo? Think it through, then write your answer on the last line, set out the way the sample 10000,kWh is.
22588,kWh
